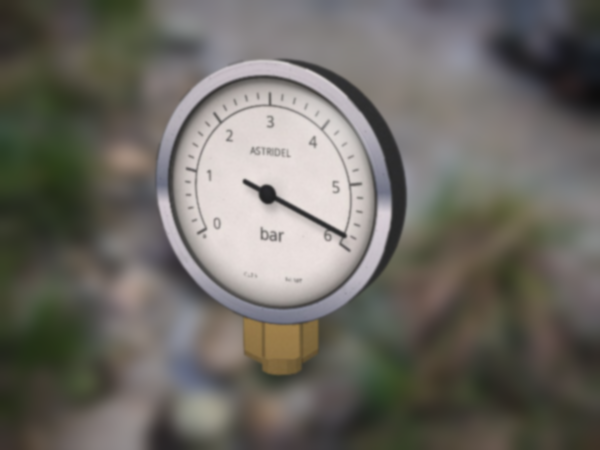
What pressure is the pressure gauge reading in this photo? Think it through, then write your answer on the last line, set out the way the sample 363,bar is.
5.8,bar
